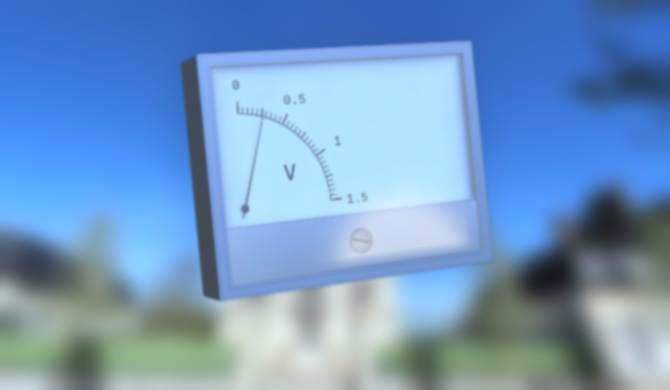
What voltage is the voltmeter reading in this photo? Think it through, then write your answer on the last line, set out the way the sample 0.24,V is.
0.25,V
